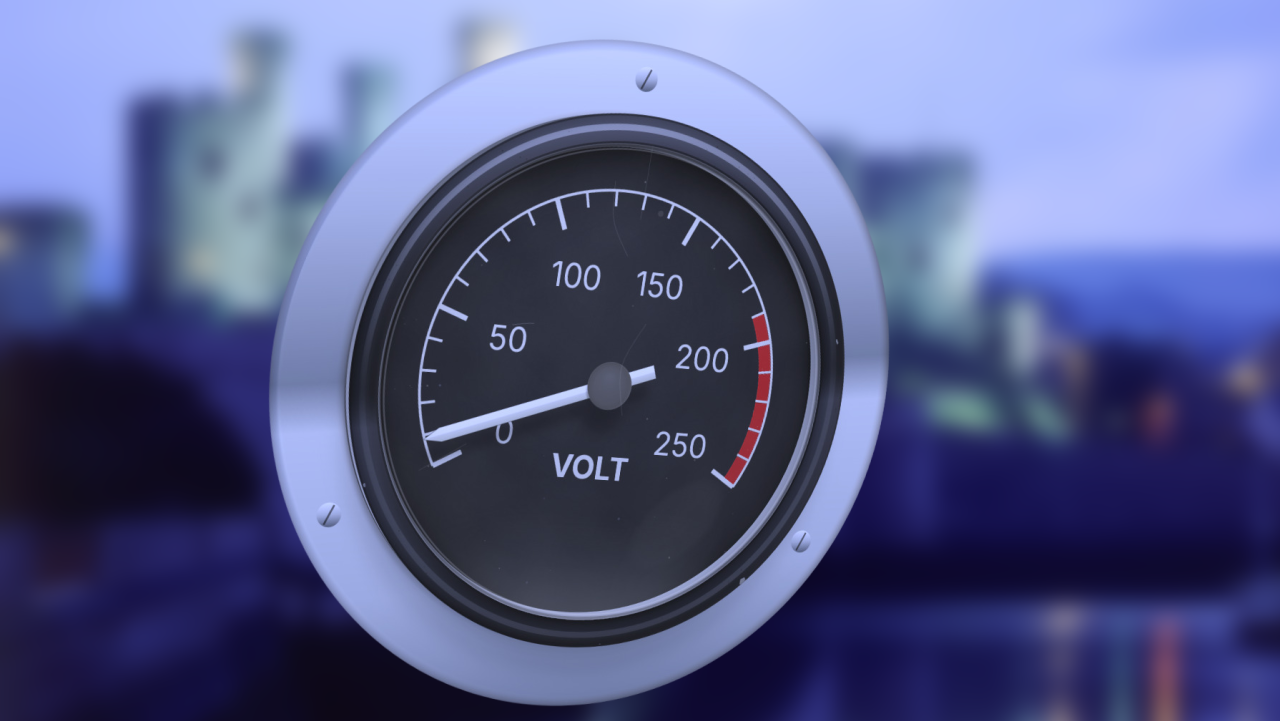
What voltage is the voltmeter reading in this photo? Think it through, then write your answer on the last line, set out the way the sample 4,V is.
10,V
